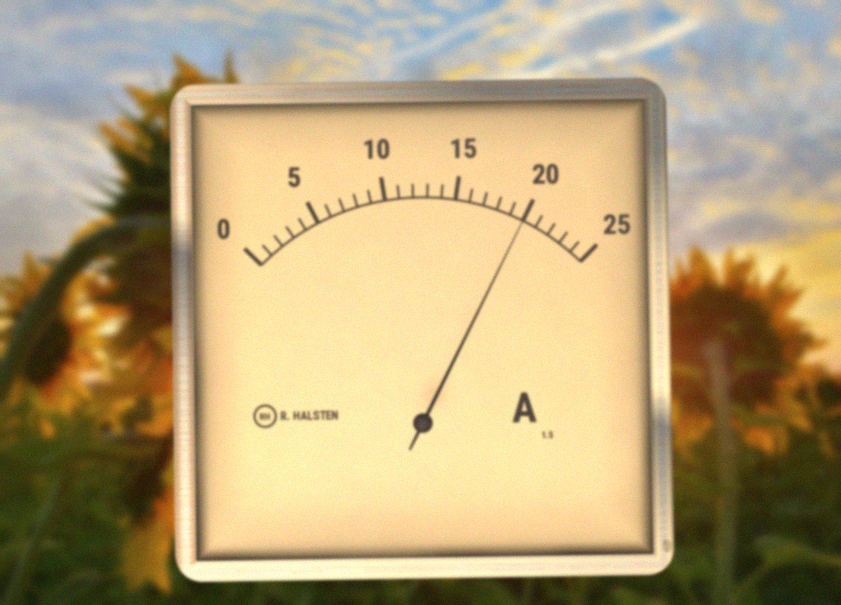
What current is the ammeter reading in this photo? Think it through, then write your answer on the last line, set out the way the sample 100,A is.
20,A
